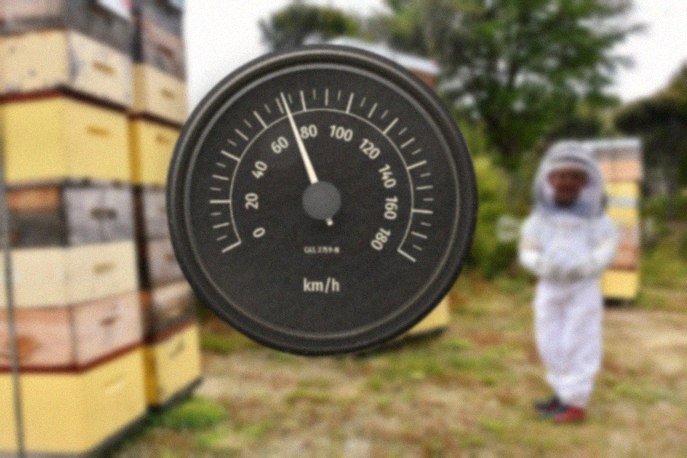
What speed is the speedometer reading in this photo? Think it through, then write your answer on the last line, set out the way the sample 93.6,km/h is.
72.5,km/h
